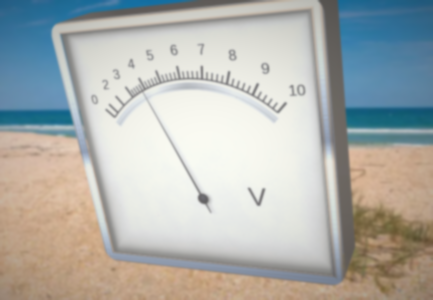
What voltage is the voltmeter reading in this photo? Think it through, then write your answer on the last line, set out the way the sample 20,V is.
4,V
